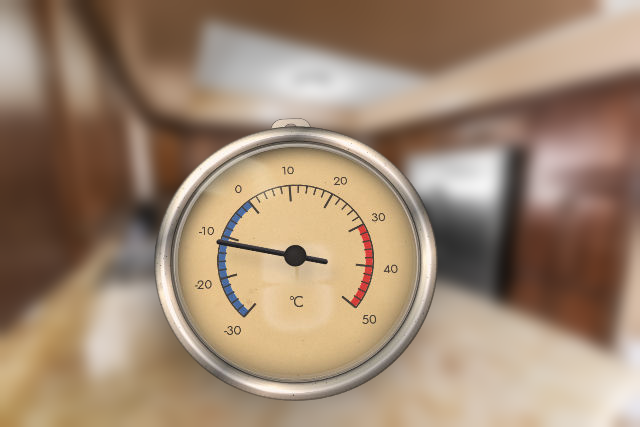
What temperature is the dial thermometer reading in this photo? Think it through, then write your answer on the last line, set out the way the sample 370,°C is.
-12,°C
